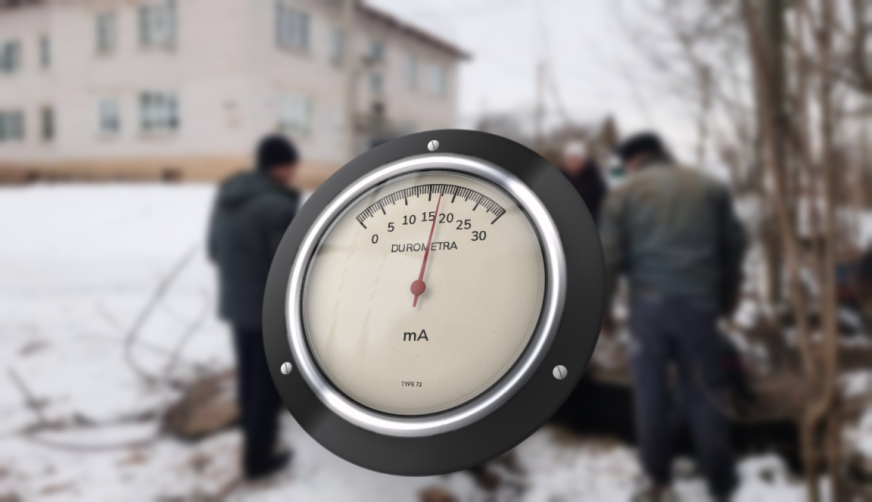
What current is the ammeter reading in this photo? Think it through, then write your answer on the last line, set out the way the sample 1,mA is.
17.5,mA
